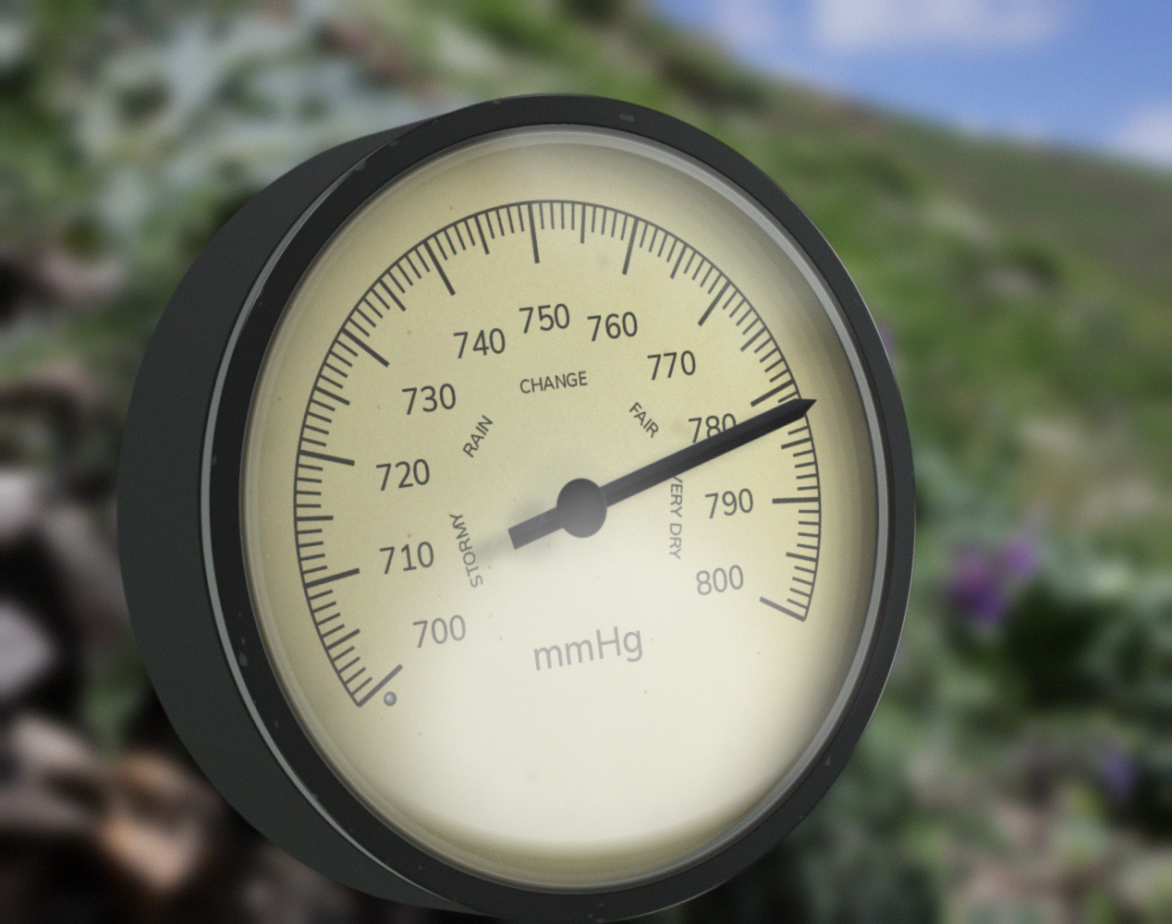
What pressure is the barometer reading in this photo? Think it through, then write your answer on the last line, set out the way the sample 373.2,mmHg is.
782,mmHg
